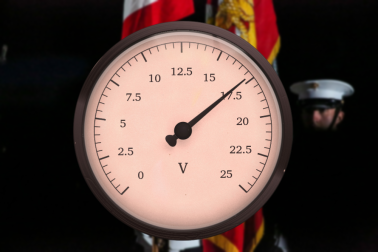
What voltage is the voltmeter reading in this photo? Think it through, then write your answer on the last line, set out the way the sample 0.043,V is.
17.25,V
